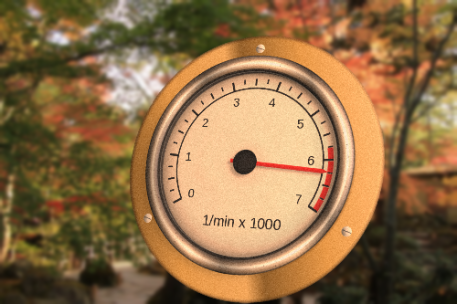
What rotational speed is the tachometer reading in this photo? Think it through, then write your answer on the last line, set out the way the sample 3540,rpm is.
6250,rpm
